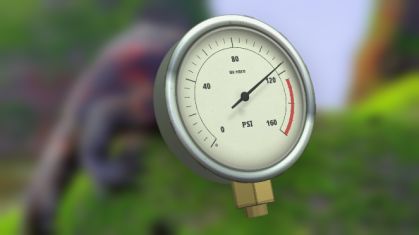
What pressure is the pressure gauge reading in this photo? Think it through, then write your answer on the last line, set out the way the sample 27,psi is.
115,psi
